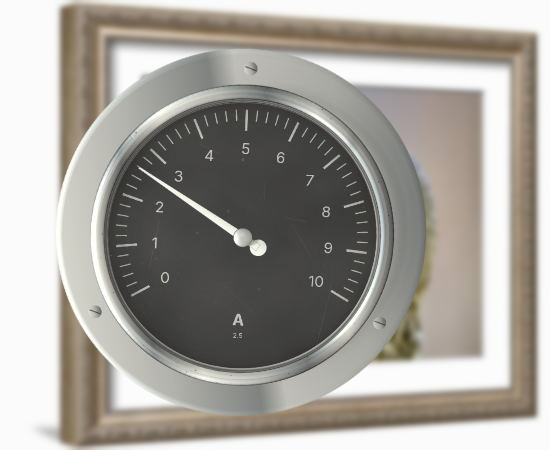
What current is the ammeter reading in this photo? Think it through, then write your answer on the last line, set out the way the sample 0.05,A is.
2.6,A
